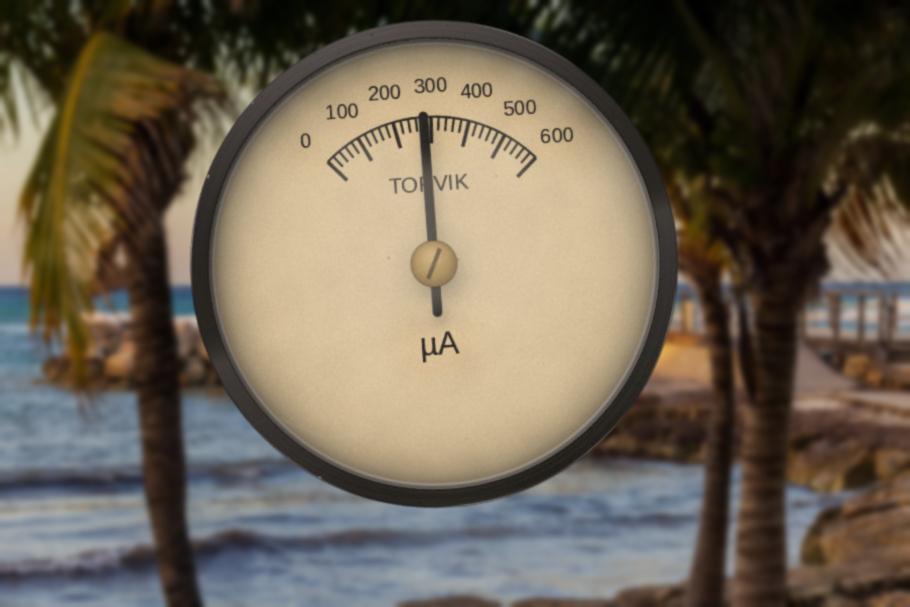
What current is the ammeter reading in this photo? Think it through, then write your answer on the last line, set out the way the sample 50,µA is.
280,µA
